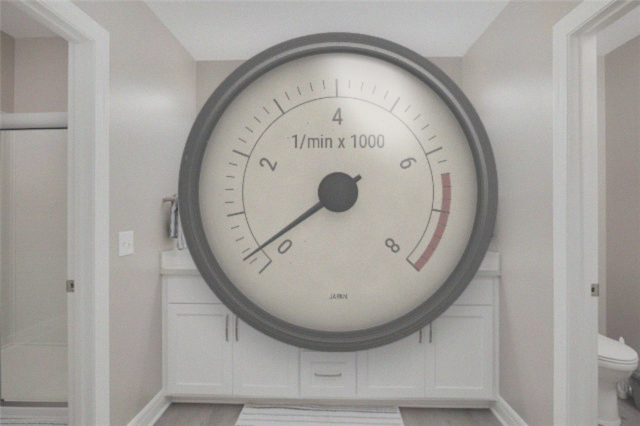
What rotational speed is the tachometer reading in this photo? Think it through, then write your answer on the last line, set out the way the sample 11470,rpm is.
300,rpm
